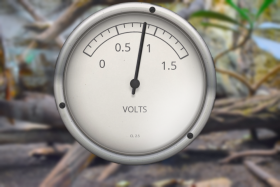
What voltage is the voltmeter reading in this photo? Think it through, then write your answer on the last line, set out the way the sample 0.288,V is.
0.85,V
